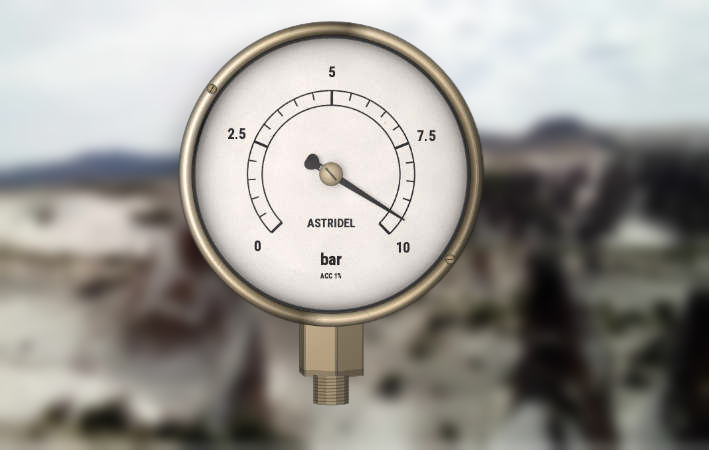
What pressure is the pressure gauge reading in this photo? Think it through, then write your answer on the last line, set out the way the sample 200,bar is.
9.5,bar
